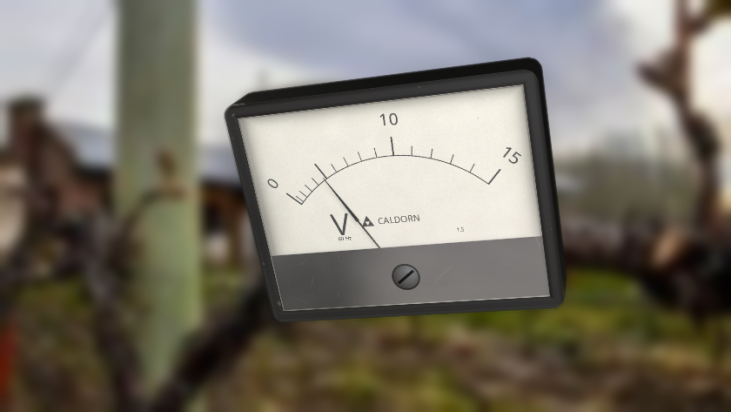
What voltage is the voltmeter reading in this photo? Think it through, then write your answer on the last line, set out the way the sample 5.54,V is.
5,V
